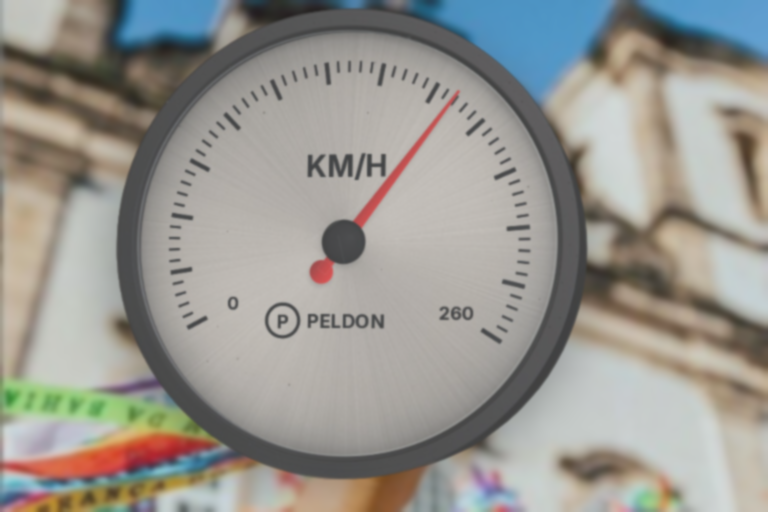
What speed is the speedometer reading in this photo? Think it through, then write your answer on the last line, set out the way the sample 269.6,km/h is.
168,km/h
